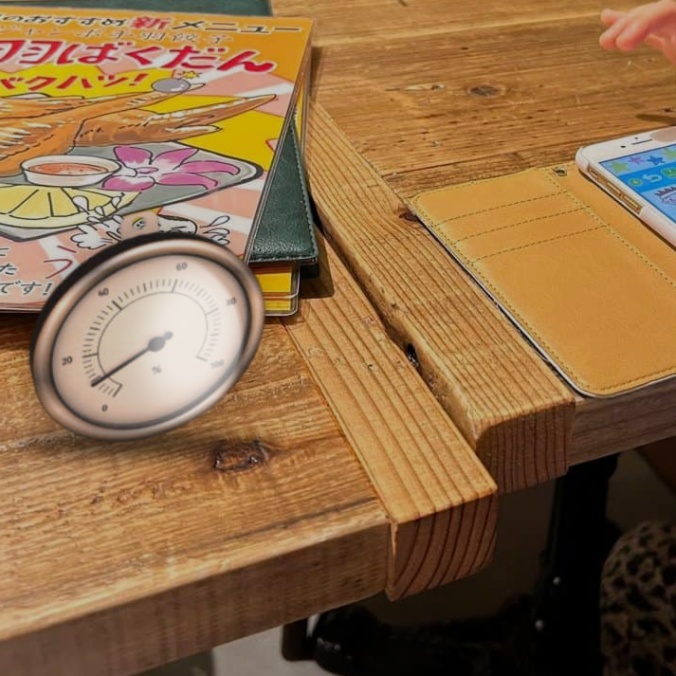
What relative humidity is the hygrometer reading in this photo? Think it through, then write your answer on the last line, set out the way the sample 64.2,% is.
10,%
